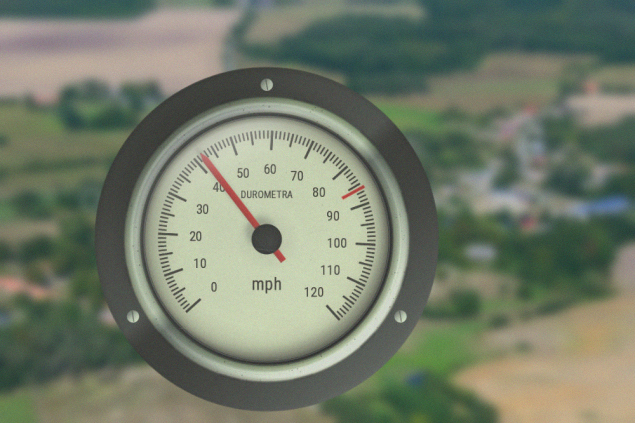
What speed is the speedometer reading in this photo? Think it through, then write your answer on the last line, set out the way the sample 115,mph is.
42,mph
